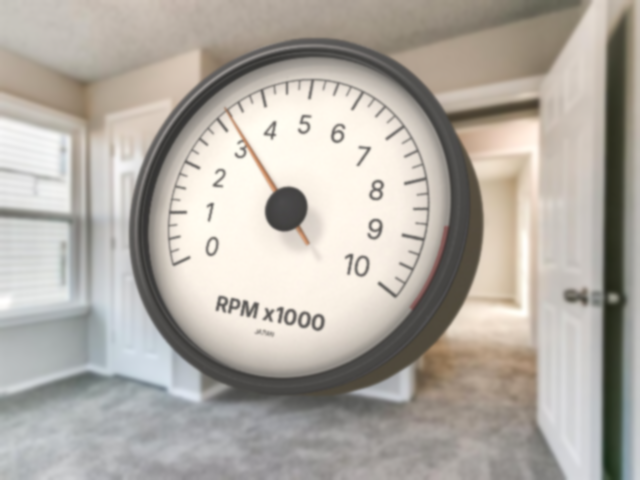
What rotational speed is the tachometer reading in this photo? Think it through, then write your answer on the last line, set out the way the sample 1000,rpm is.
3250,rpm
